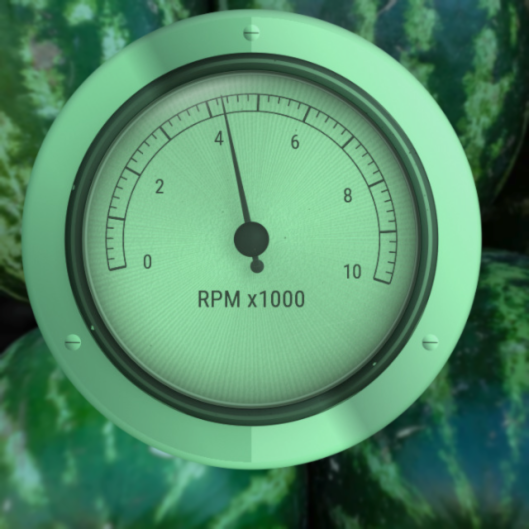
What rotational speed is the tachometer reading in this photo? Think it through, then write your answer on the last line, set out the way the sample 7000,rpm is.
4300,rpm
